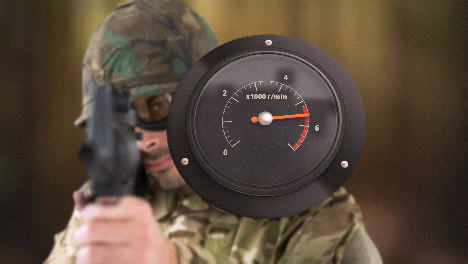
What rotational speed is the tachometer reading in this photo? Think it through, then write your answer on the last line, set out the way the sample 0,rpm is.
5600,rpm
